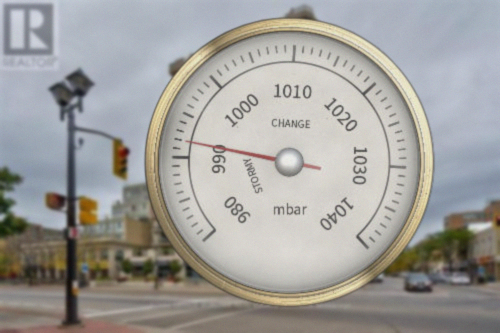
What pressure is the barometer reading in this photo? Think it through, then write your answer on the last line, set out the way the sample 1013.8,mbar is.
992,mbar
